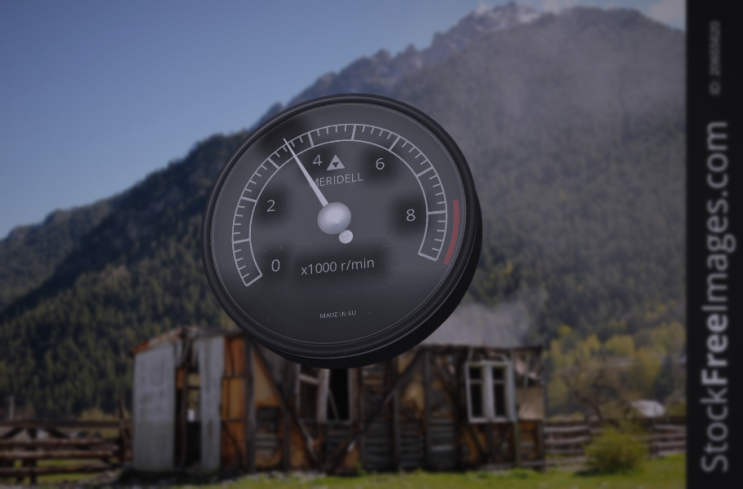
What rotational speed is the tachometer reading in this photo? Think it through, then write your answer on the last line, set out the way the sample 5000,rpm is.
3500,rpm
